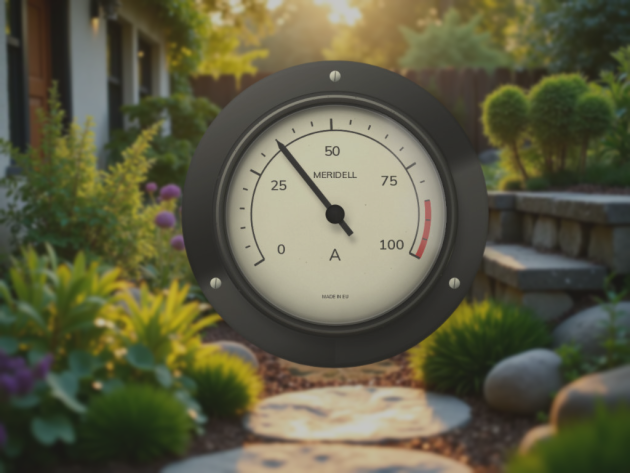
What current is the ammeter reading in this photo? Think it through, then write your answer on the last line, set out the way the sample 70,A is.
35,A
